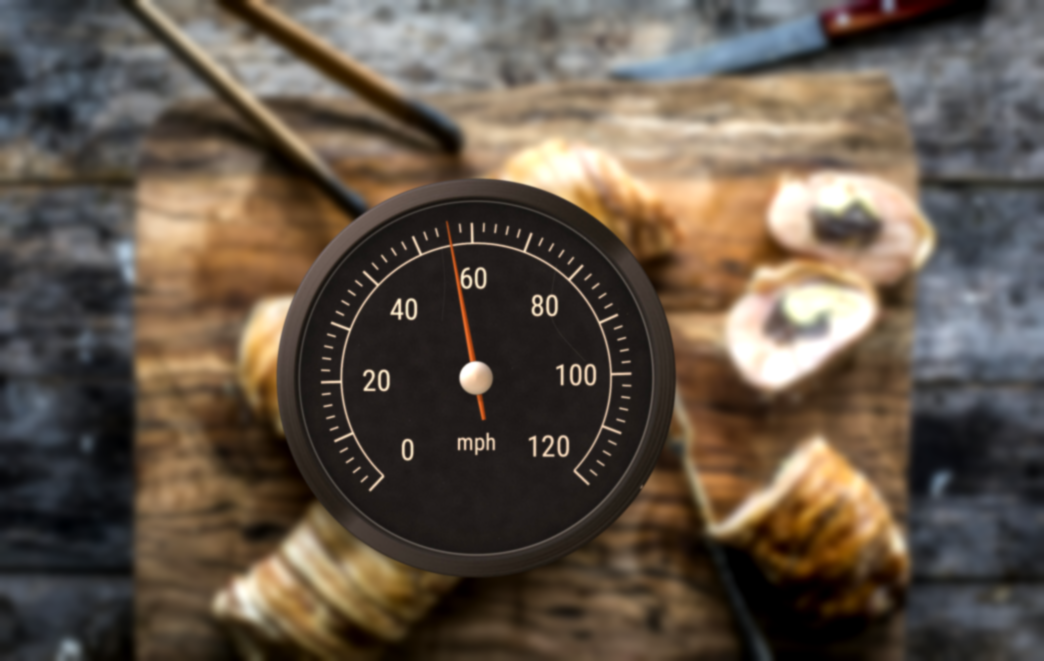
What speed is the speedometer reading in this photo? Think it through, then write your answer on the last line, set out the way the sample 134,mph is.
56,mph
